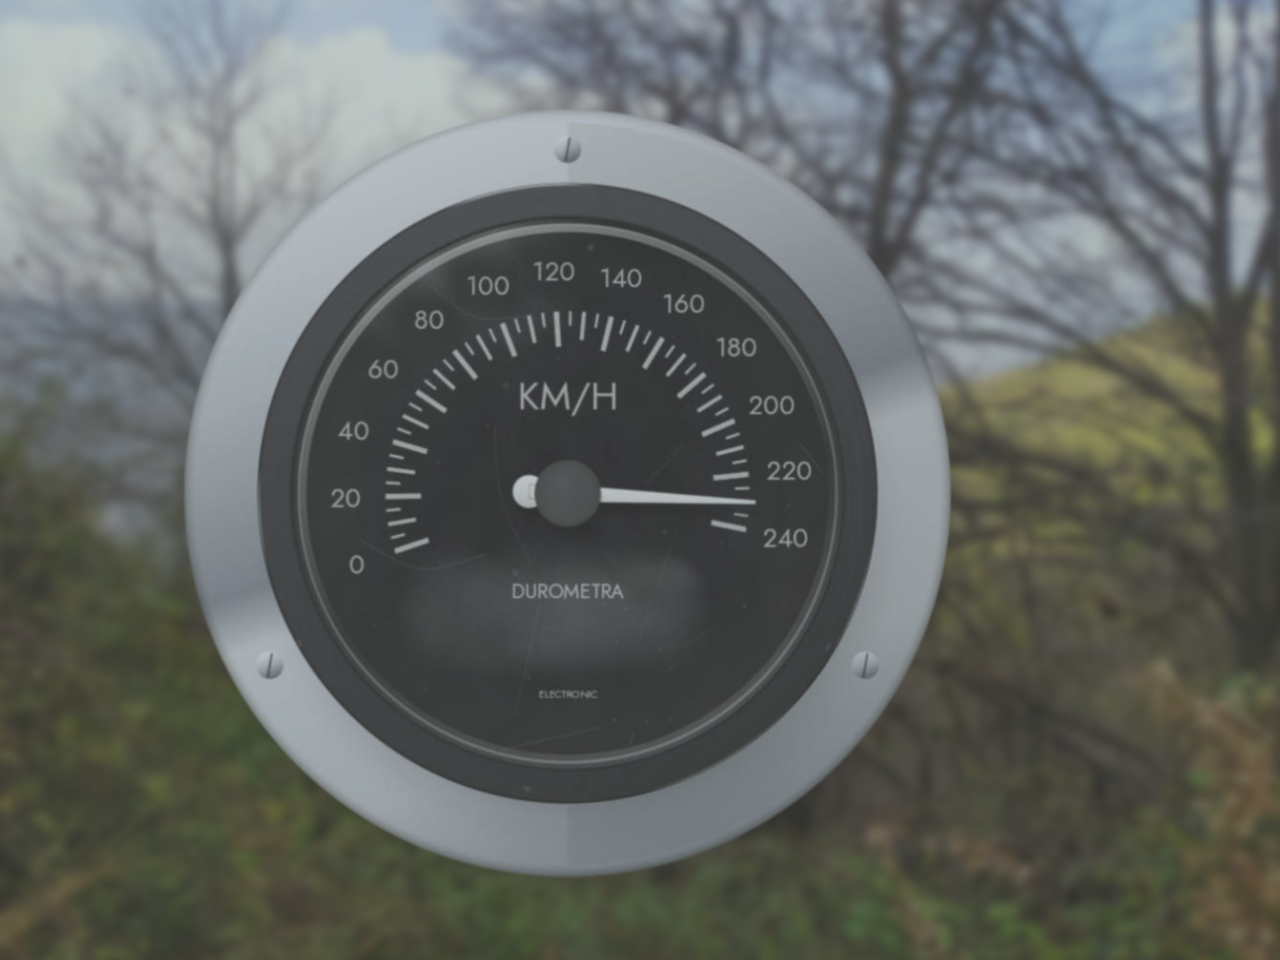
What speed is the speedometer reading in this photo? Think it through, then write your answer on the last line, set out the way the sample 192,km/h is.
230,km/h
